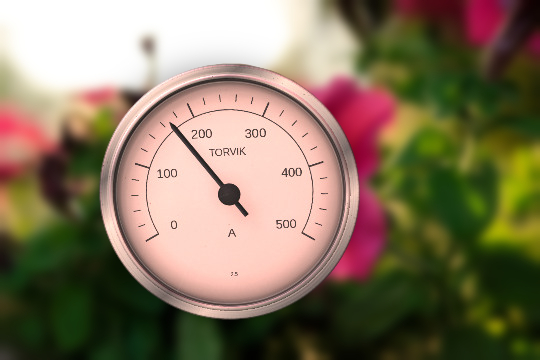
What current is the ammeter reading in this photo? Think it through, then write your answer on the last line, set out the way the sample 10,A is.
170,A
